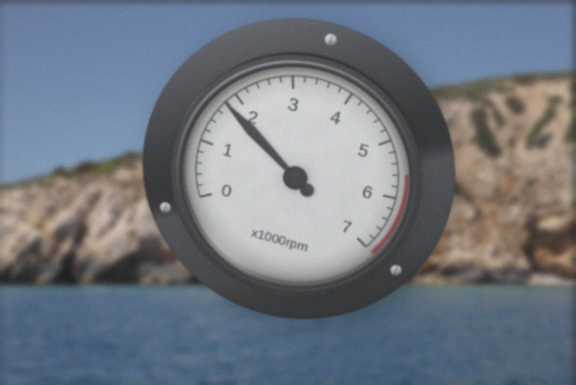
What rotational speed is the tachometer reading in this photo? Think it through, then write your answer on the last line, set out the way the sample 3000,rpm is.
1800,rpm
